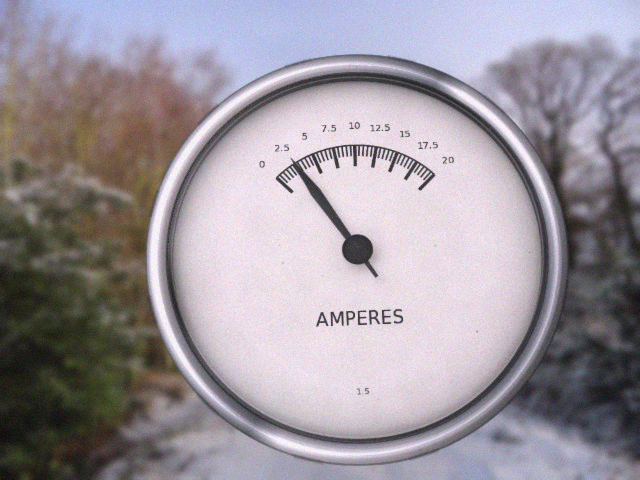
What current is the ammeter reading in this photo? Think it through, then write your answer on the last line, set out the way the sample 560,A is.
2.5,A
